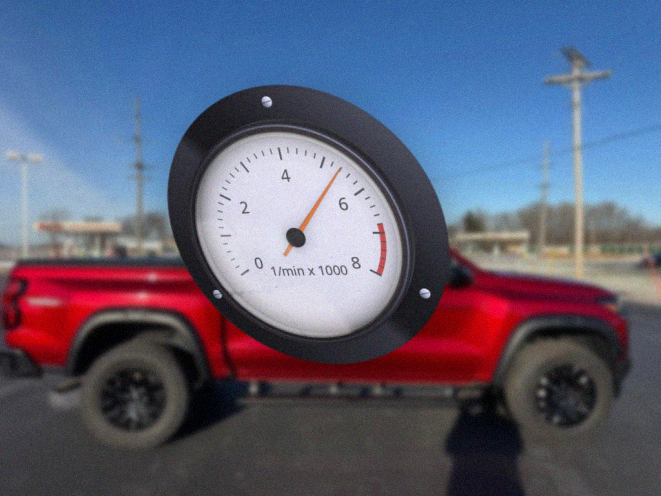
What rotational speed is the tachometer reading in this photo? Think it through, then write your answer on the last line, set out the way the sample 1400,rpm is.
5400,rpm
